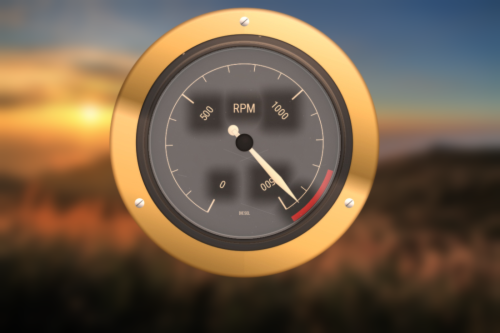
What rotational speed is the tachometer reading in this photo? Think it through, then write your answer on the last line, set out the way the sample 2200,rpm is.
1450,rpm
